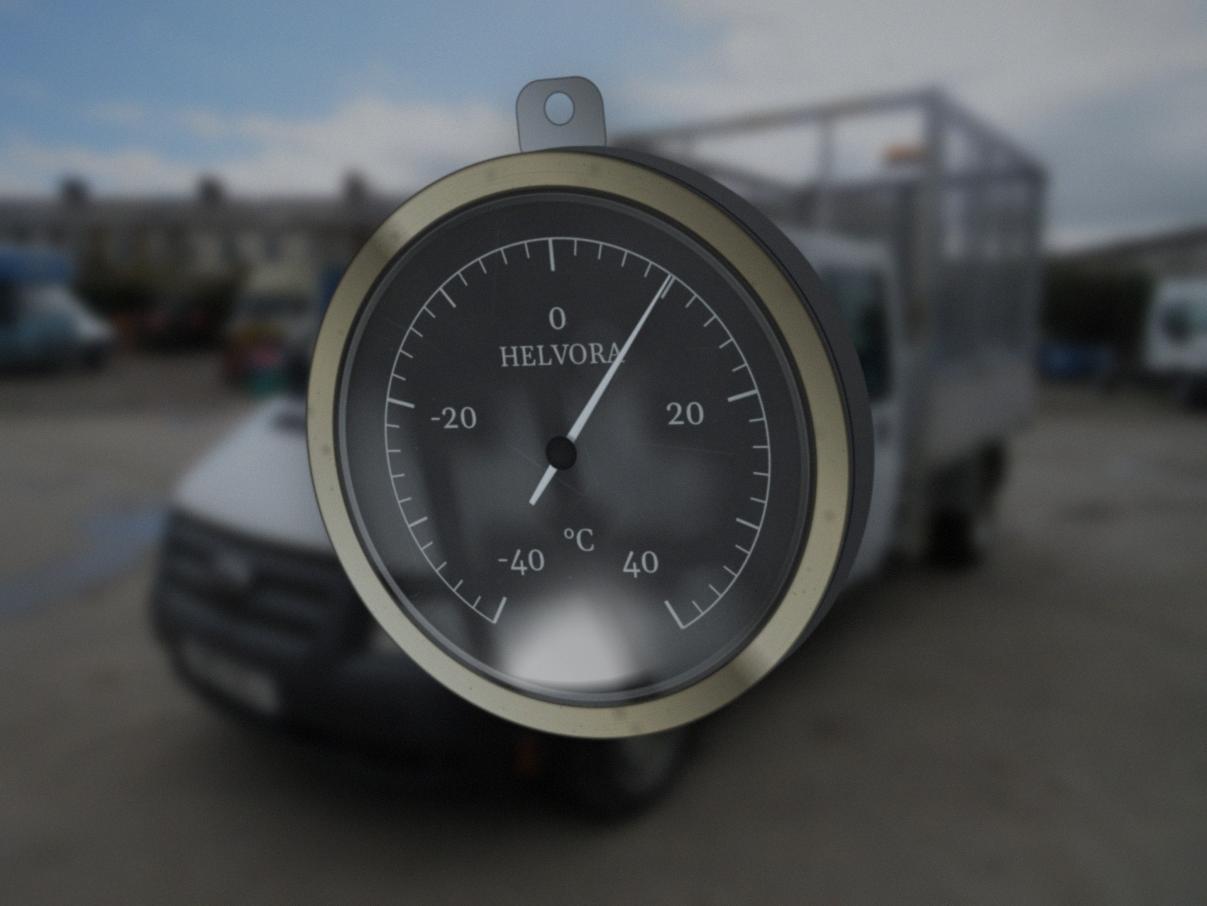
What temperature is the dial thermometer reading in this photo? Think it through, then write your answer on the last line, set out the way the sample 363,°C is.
10,°C
